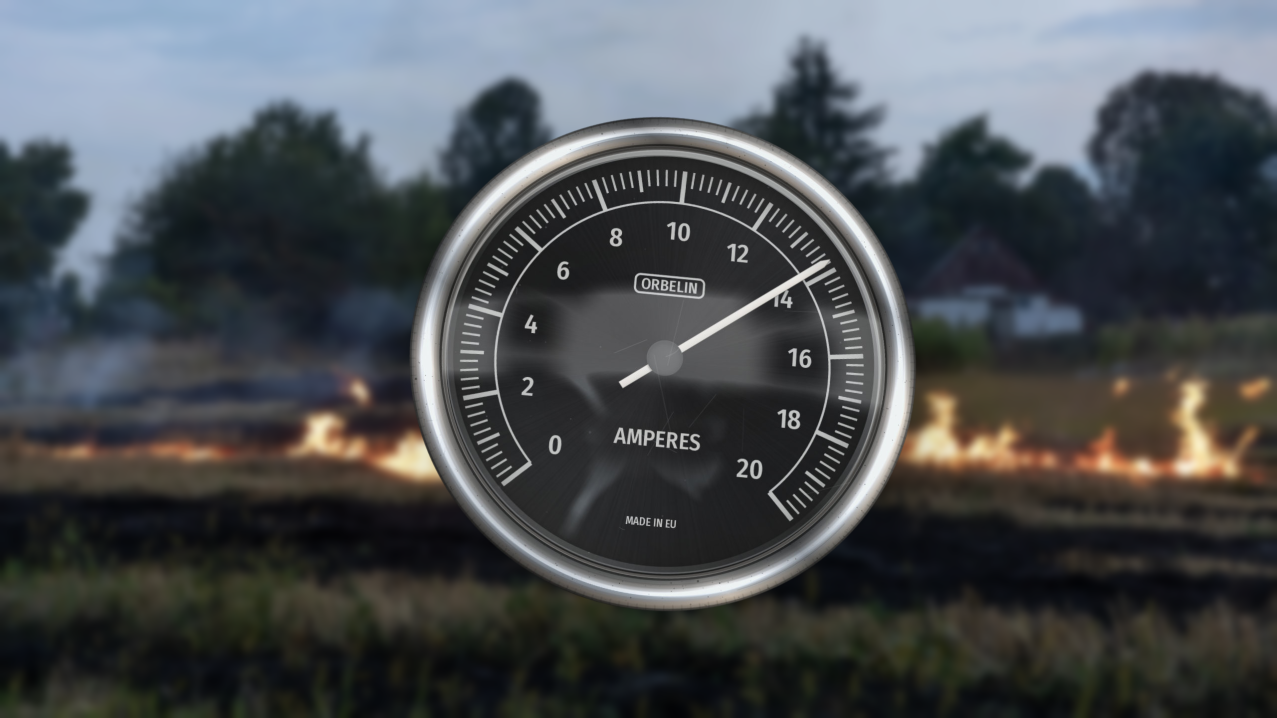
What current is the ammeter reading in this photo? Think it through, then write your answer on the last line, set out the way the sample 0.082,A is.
13.8,A
